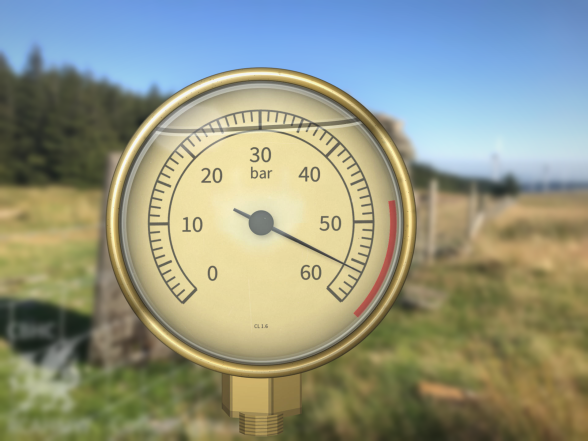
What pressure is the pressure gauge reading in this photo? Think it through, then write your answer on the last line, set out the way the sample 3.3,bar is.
56,bar
